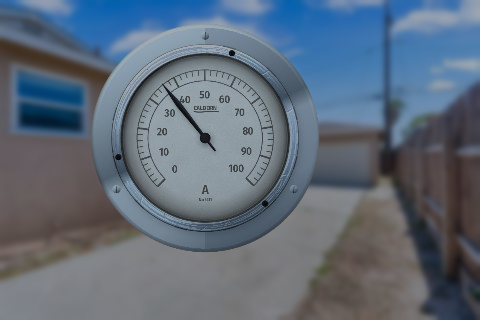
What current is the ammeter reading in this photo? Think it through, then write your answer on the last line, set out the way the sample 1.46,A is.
36,A
